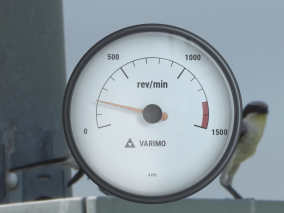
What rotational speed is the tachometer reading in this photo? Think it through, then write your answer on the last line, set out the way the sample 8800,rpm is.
200,rpm
